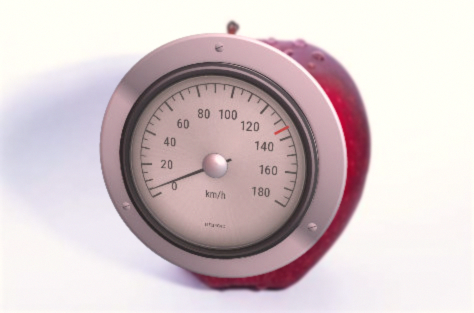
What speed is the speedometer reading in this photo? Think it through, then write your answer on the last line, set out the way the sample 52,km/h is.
5,km/h
